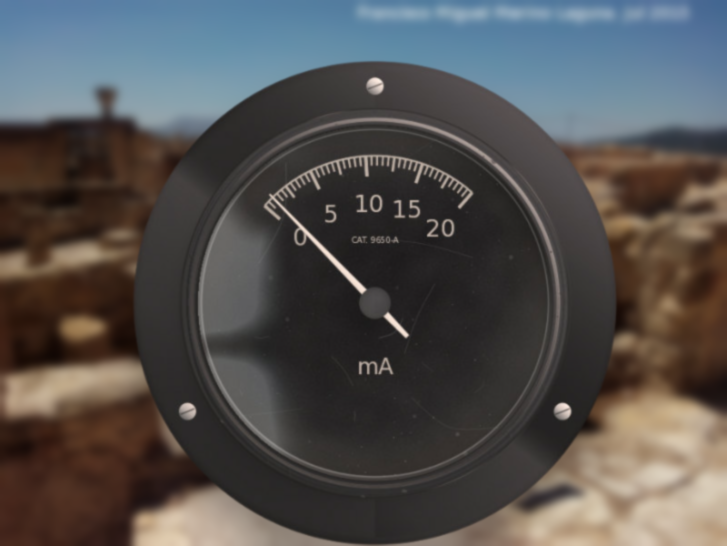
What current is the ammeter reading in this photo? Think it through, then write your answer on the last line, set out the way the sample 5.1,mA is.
1,mA
